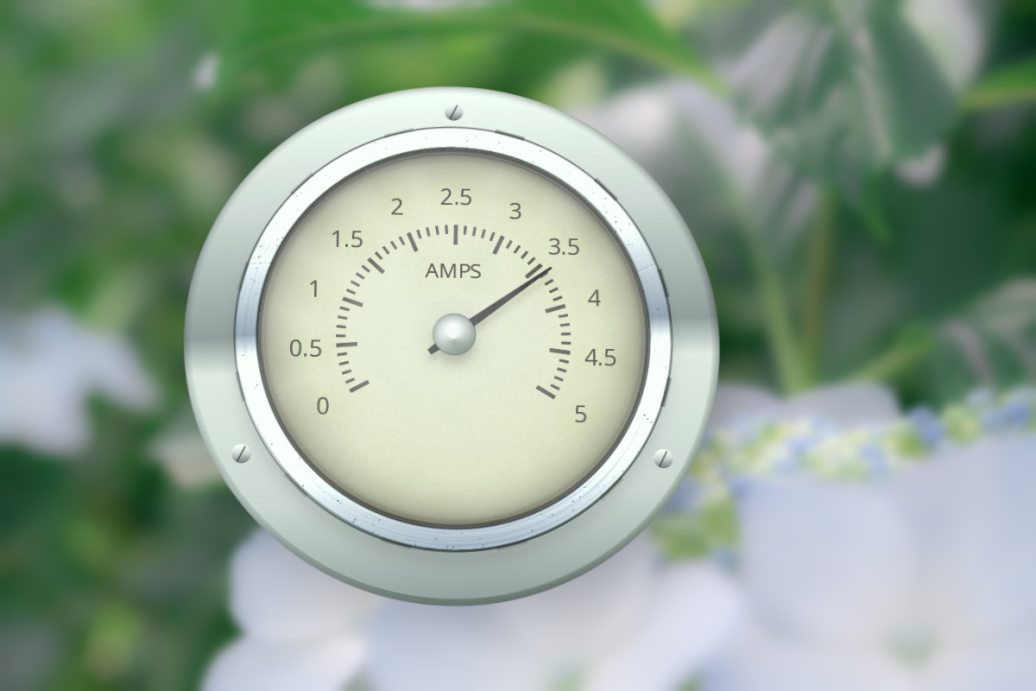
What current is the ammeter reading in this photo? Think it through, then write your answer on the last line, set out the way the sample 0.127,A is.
3.6,A
